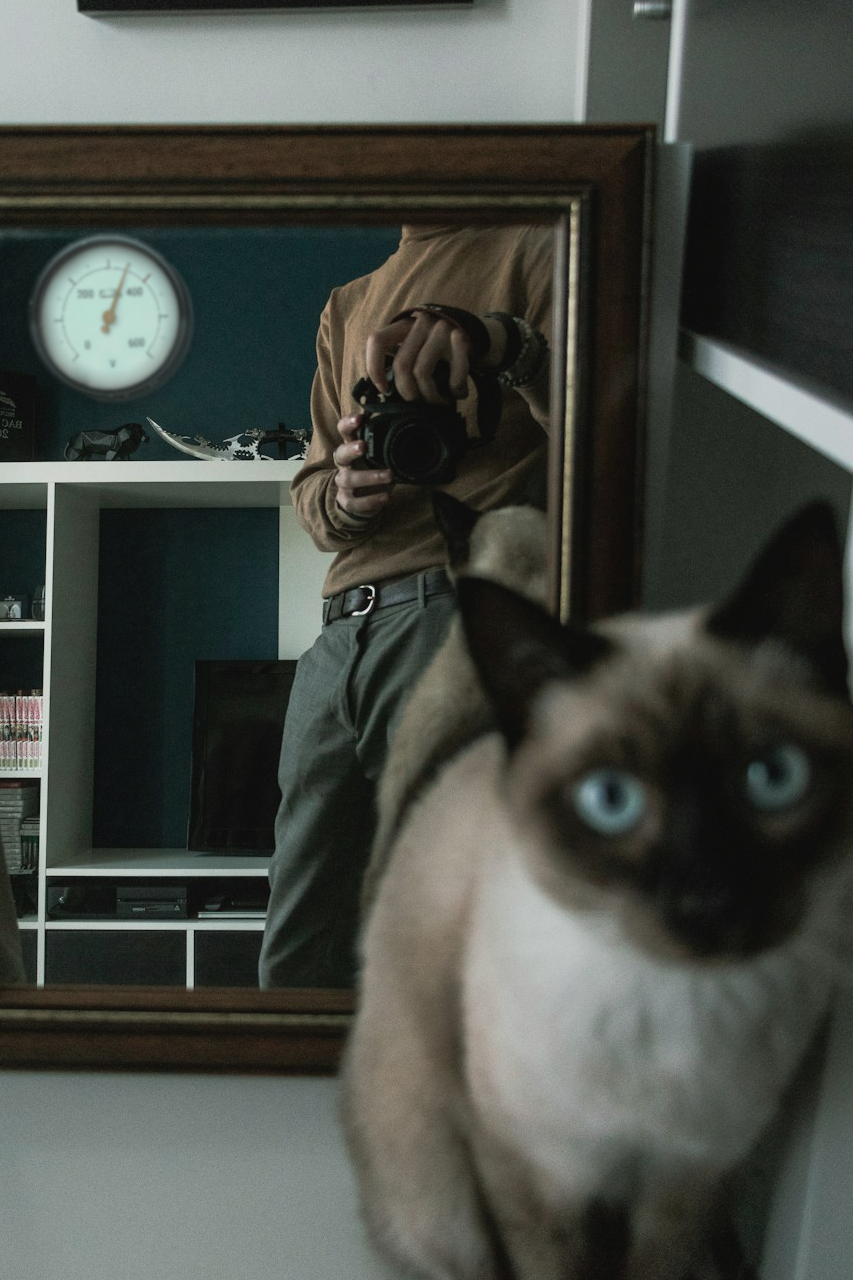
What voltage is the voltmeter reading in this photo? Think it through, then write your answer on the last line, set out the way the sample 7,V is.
350,V
